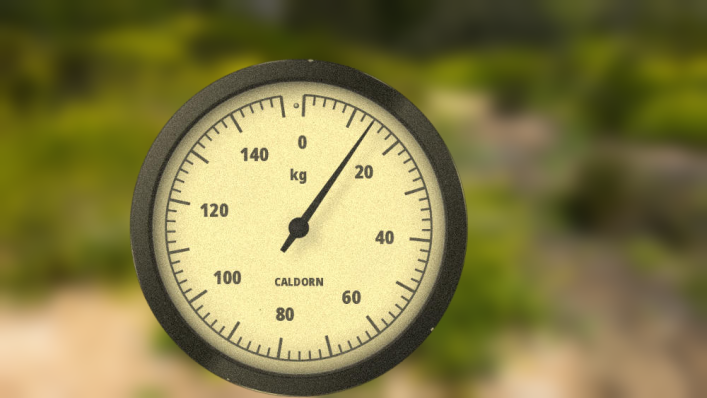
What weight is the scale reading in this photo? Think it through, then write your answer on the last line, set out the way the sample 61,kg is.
14,kg
